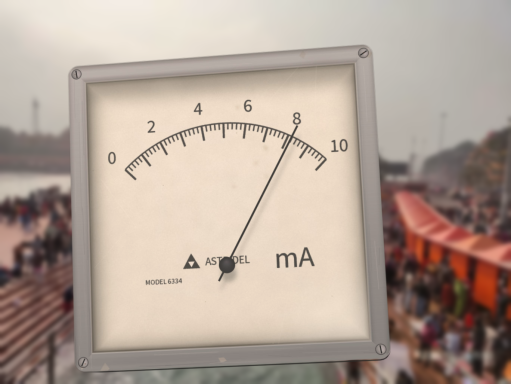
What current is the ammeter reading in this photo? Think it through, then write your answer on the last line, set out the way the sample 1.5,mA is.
8.2,mA
